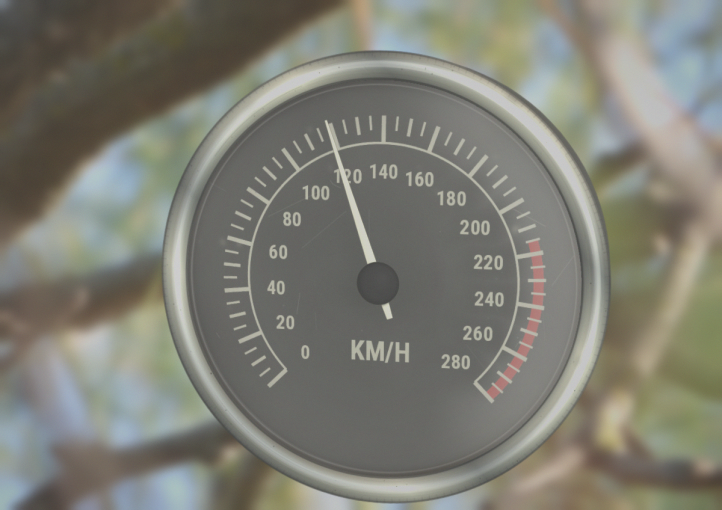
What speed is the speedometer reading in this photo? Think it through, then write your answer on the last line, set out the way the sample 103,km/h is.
120,km/h
